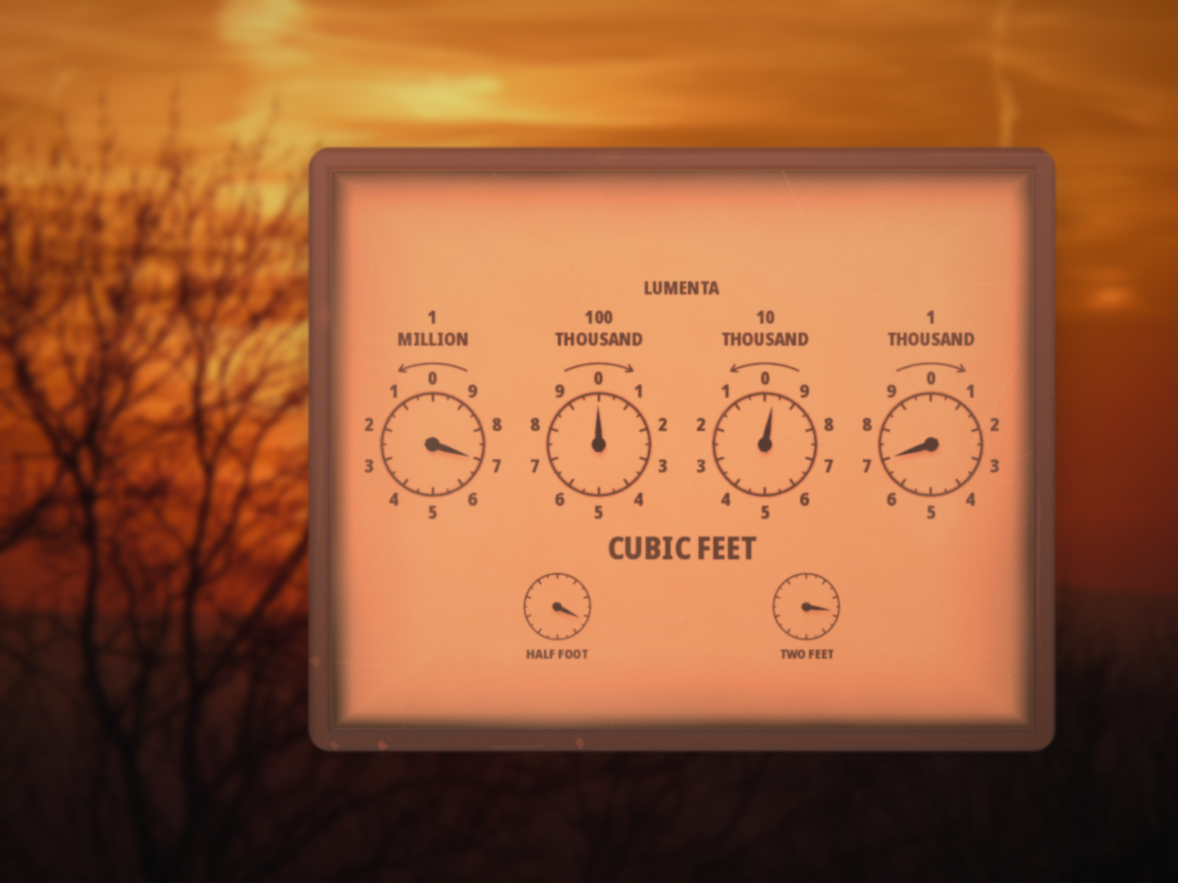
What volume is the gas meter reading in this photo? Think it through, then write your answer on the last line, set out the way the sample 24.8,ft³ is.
699700,ft³
